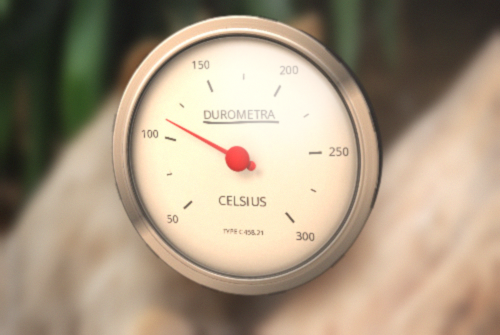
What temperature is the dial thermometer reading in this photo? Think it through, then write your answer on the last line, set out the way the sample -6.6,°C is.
112.5,°C
